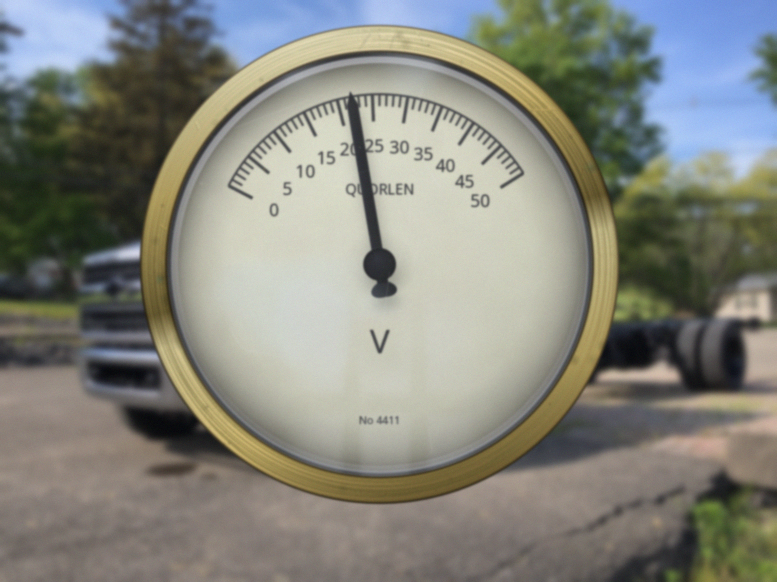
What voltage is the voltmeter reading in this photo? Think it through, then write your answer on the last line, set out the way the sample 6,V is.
22,V
